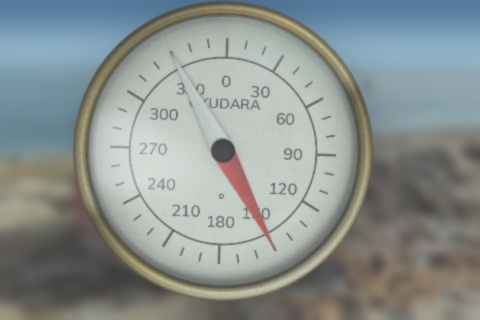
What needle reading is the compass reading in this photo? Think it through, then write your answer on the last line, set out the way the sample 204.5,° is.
150,°
